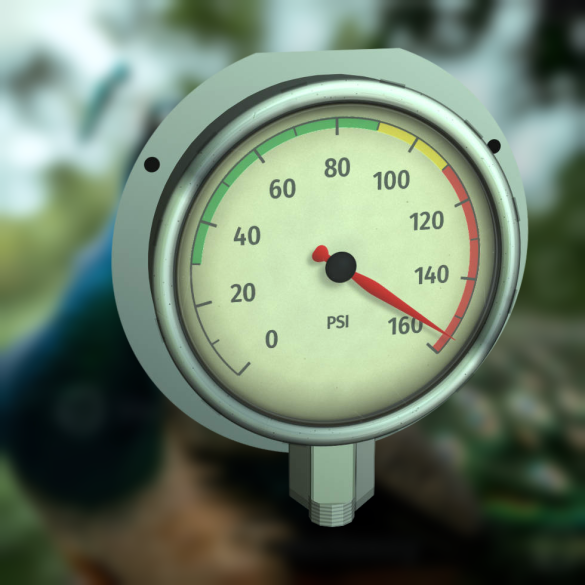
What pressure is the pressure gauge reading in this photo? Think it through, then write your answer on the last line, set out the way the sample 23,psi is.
155,psi
